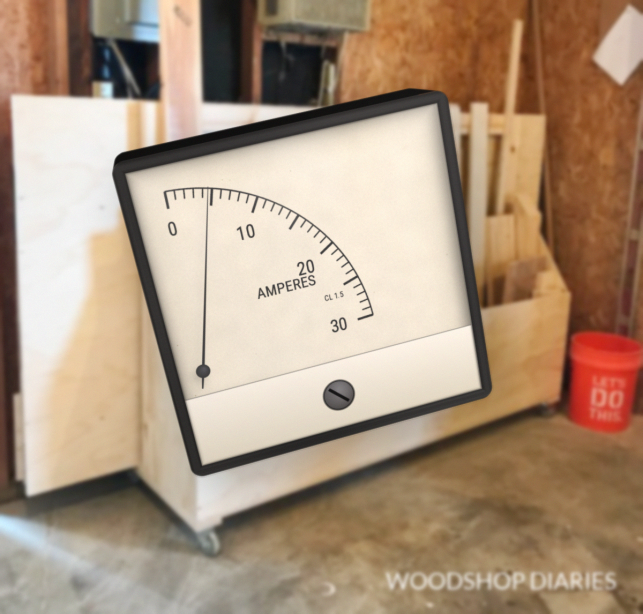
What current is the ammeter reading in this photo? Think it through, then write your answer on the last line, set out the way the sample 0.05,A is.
4.5,A
